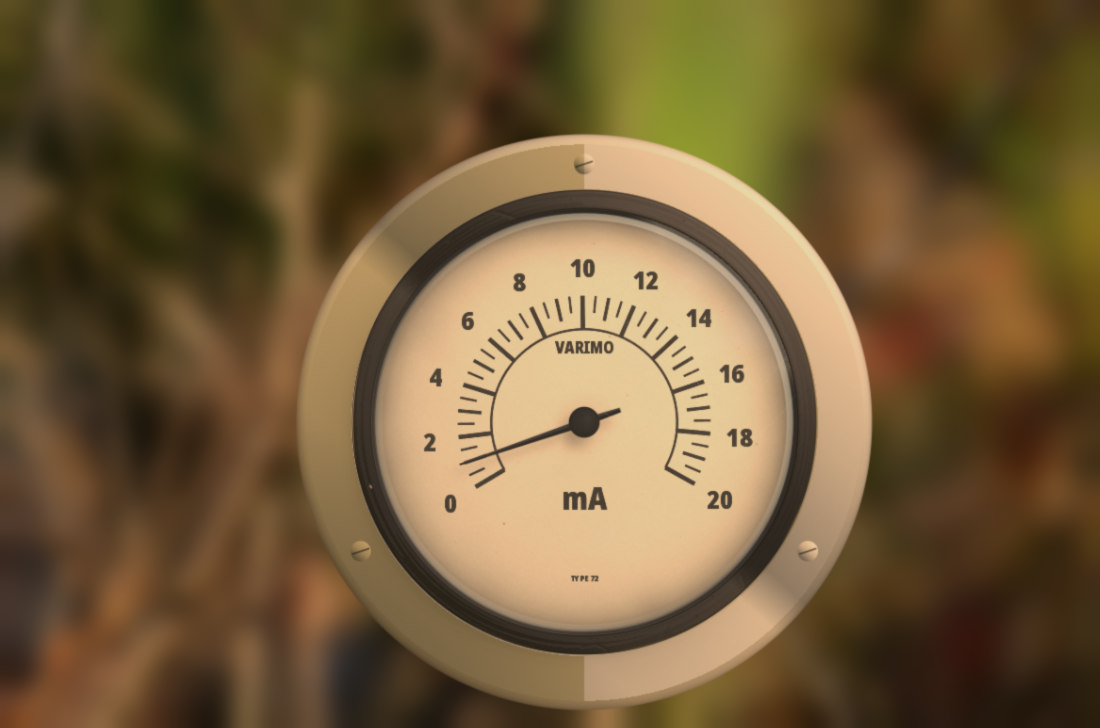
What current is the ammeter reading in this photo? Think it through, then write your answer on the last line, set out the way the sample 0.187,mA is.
1,mA
